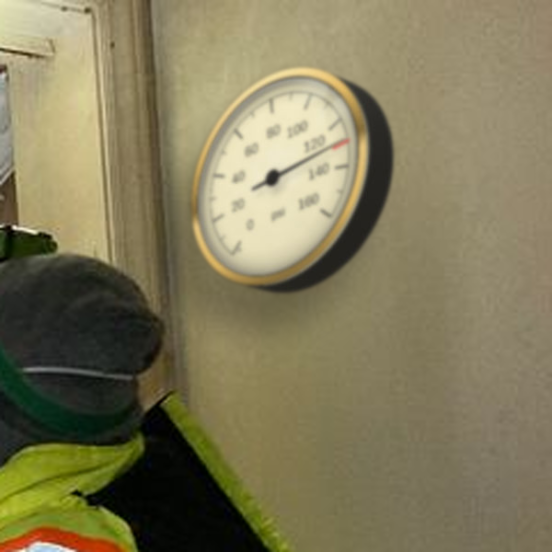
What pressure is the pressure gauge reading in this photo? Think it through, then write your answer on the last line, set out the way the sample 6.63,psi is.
130,psi
